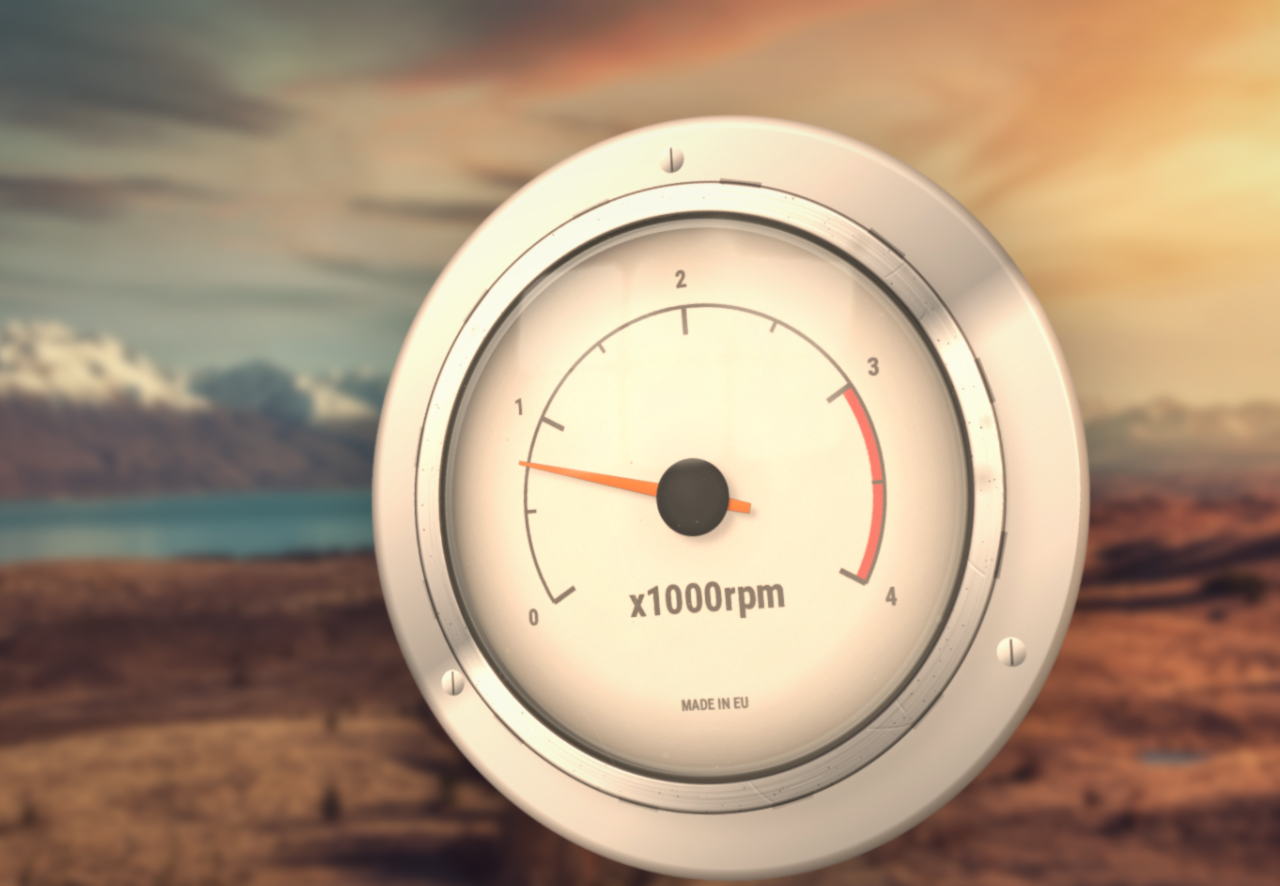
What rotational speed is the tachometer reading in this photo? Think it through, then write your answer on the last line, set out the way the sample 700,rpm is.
750,rpm
